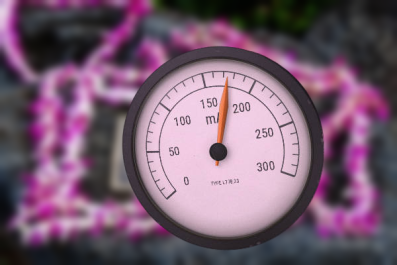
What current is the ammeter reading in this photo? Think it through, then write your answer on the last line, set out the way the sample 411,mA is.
175,mA
